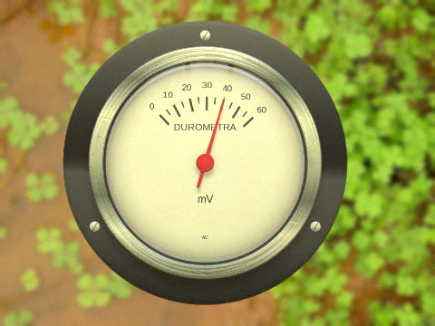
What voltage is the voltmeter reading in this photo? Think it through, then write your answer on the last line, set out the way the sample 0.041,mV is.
40,mV
